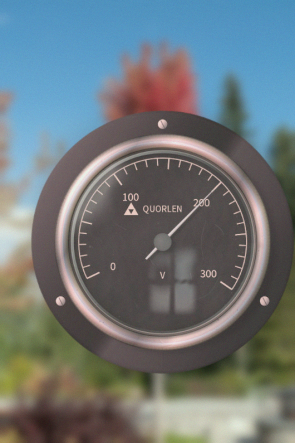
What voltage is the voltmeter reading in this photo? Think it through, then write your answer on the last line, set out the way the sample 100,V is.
200,V
